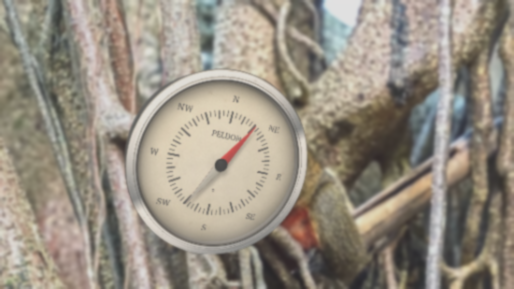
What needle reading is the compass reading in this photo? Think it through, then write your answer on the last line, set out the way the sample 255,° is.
30,°
